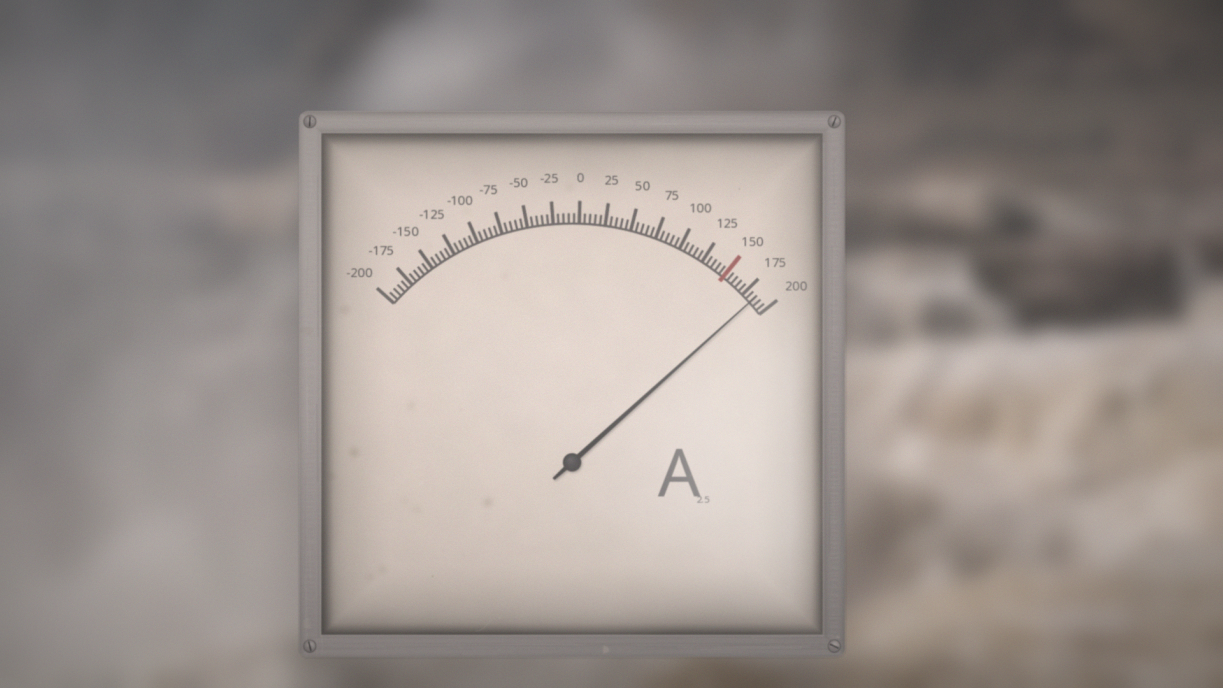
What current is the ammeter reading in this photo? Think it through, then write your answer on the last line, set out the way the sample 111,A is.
185,A
